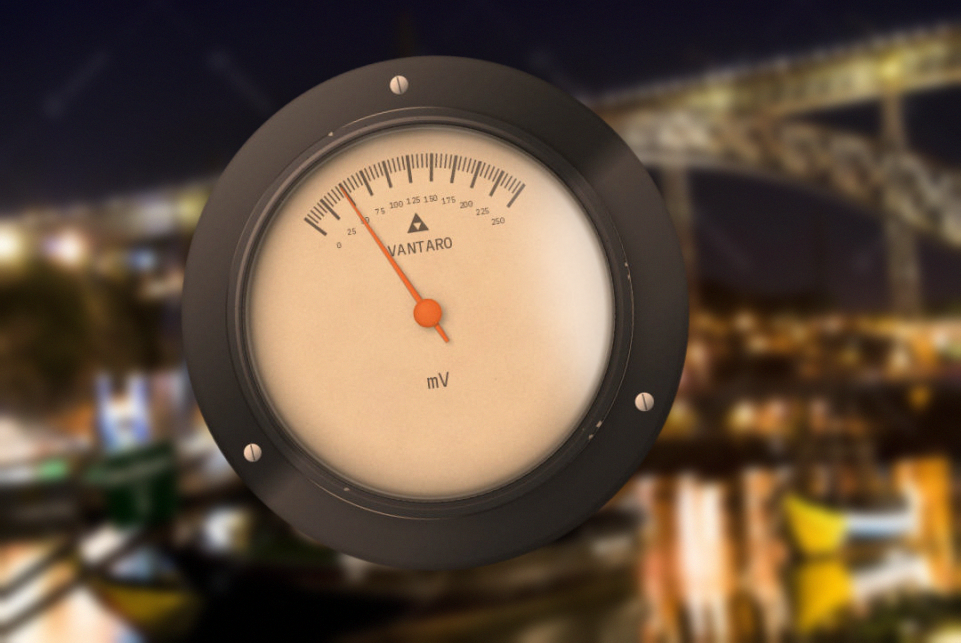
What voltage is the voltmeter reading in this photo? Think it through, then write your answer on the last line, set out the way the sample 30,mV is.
50,mV
